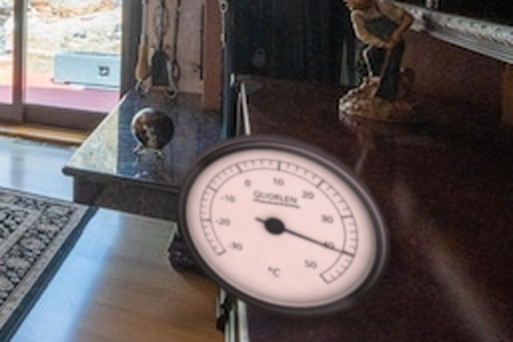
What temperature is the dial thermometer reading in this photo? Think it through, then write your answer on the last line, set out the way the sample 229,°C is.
40,°C
